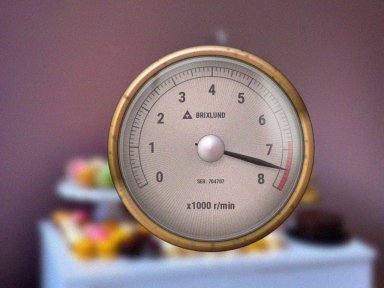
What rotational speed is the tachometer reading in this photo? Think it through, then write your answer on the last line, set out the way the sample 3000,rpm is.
7500,rpm
